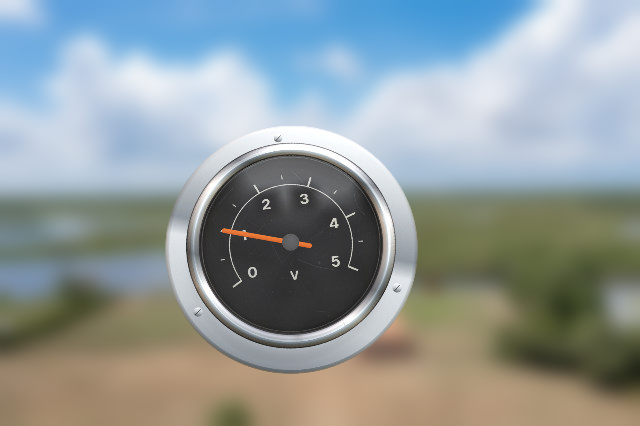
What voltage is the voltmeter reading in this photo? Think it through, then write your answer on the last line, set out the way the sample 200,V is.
1,V
